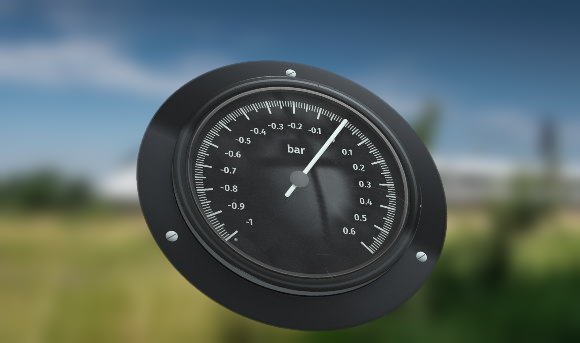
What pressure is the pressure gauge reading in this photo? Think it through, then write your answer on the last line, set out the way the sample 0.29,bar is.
0,bar
